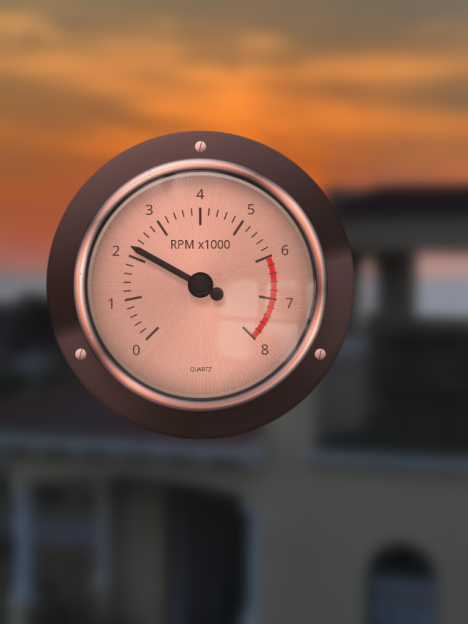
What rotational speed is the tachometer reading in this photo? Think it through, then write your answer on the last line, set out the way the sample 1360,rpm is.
2200,rpm
